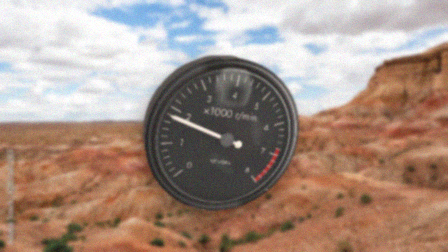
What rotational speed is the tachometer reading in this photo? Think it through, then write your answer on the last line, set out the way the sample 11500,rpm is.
1800,rpm
